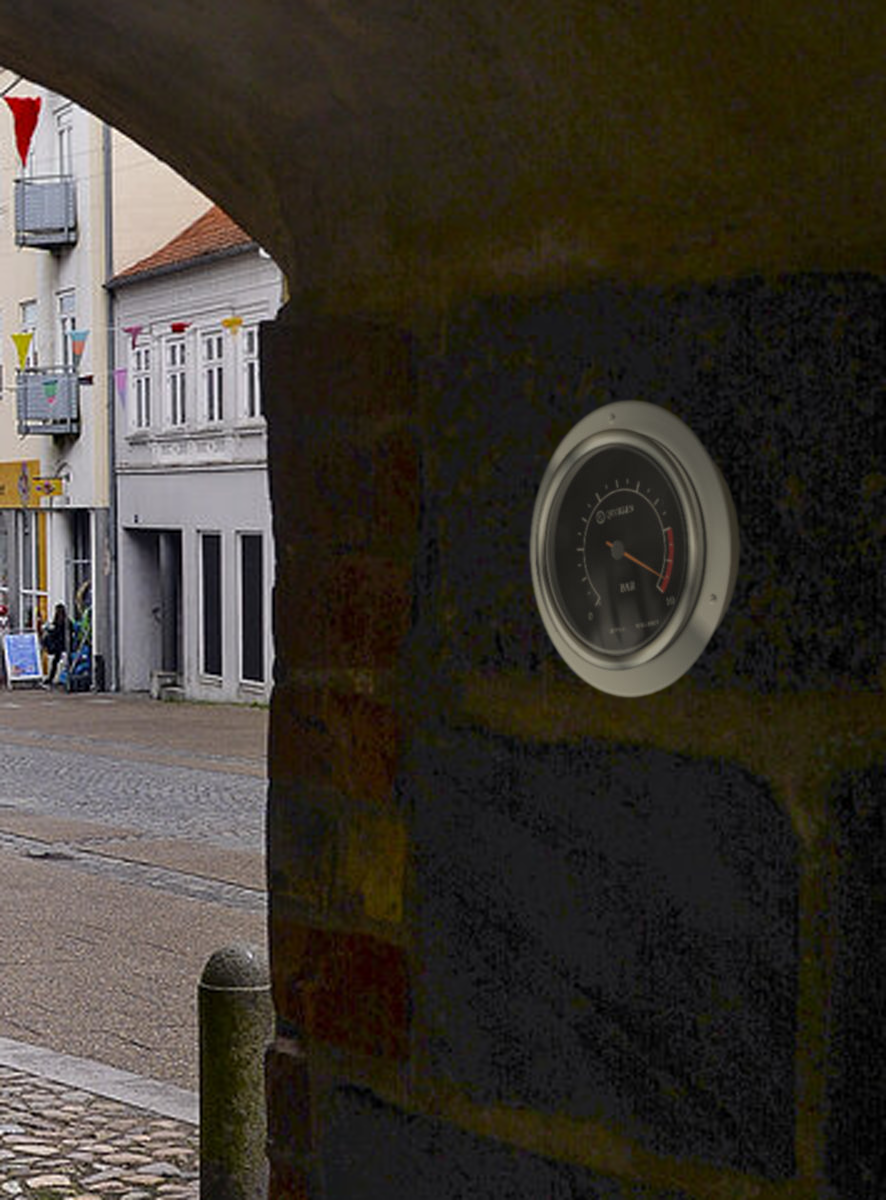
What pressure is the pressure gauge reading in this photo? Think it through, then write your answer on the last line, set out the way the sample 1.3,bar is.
9.5,bar
